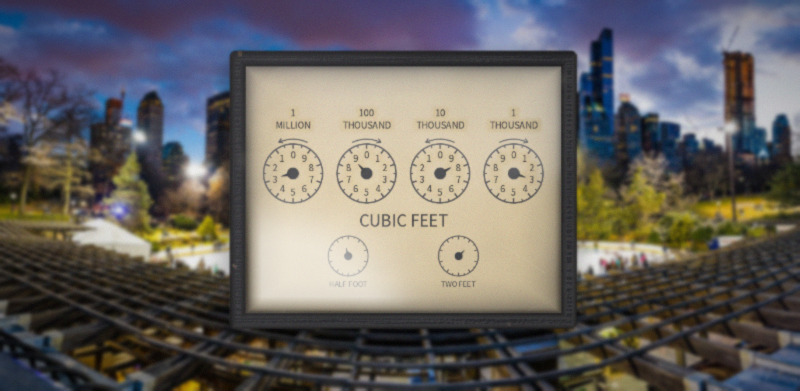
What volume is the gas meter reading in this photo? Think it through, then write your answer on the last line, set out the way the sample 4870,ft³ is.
288300,ft³
